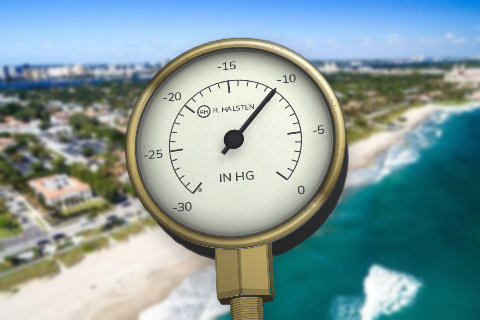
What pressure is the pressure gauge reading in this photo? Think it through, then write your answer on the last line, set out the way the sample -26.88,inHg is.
-10,inHg
